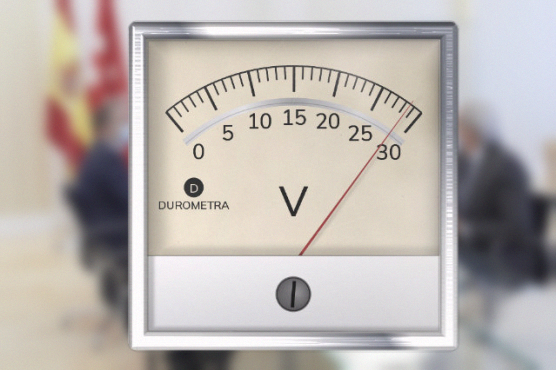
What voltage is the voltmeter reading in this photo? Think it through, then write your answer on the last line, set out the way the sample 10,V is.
28.5,V
